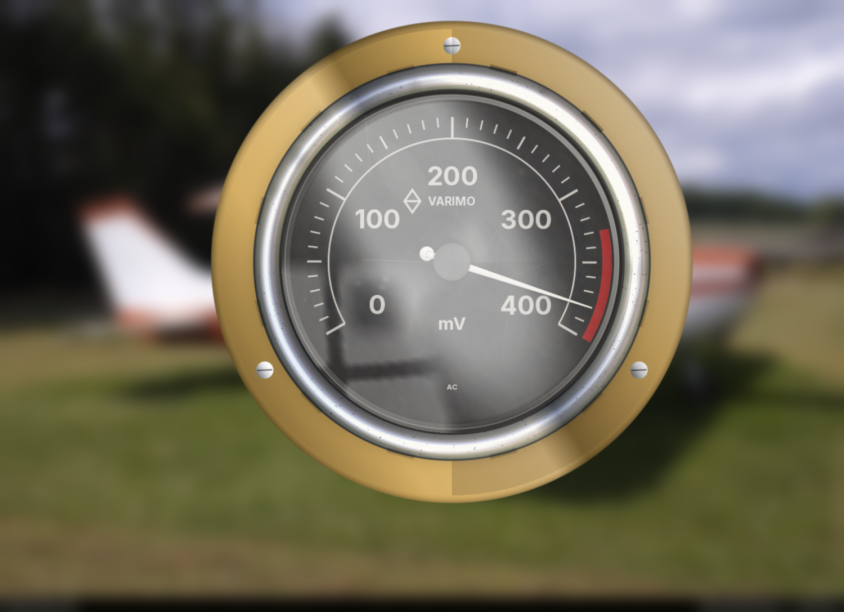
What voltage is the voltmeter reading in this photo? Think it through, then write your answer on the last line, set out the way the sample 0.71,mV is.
380,mV
